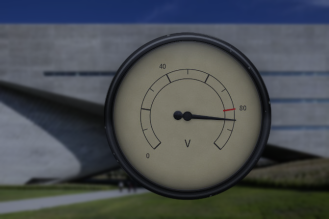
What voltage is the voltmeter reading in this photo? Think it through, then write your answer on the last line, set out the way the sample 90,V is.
85,V
